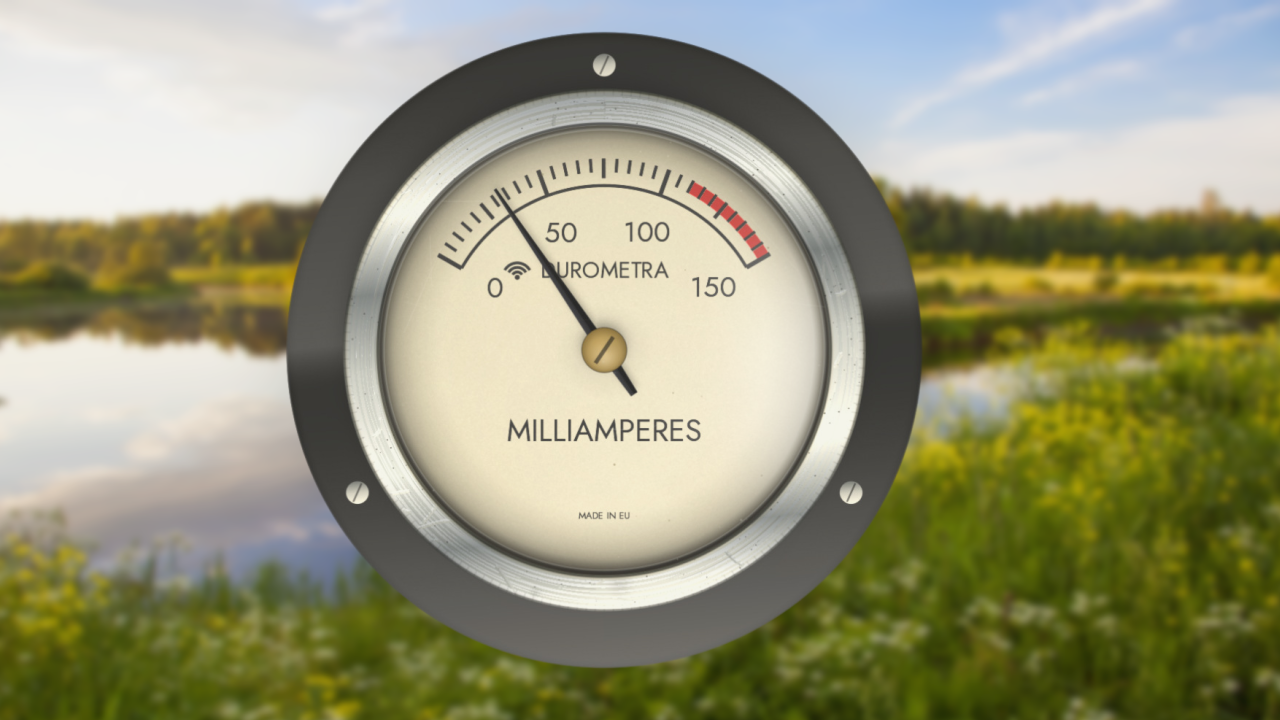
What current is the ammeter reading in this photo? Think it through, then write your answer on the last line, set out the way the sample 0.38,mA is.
32.5,mA
